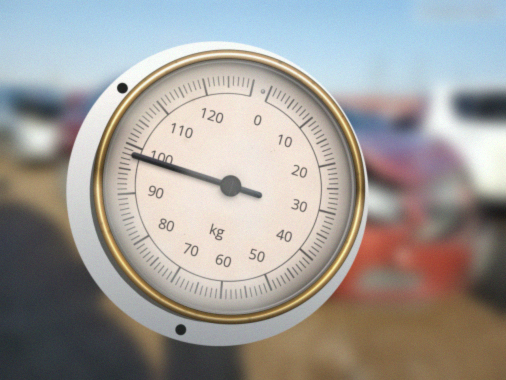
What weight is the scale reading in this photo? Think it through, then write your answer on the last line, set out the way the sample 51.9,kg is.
98,kg
